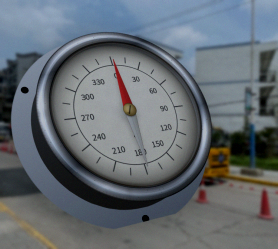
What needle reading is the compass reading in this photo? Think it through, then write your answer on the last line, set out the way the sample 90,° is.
0,°
